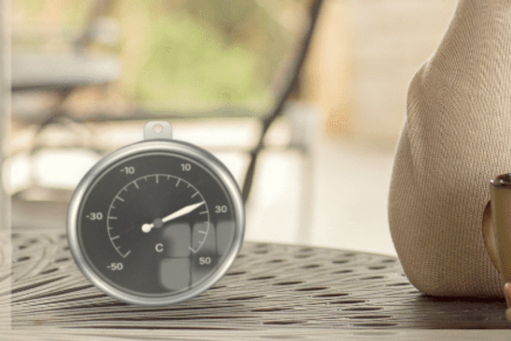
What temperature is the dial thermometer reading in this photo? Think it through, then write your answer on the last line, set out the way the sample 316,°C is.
25,°C
